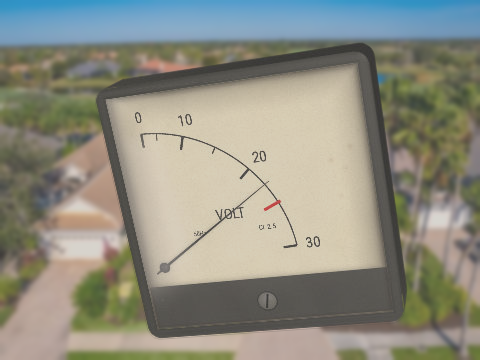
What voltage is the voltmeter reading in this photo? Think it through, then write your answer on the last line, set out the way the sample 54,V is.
22.5,V
